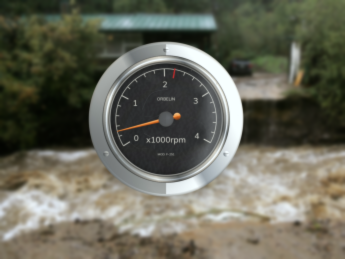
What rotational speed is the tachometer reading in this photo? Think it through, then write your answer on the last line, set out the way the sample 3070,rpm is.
300,rpm
